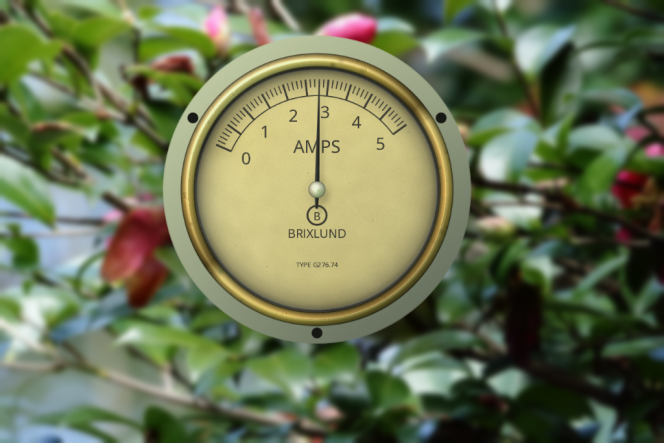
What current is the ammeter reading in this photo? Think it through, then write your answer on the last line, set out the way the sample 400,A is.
2.8,A
